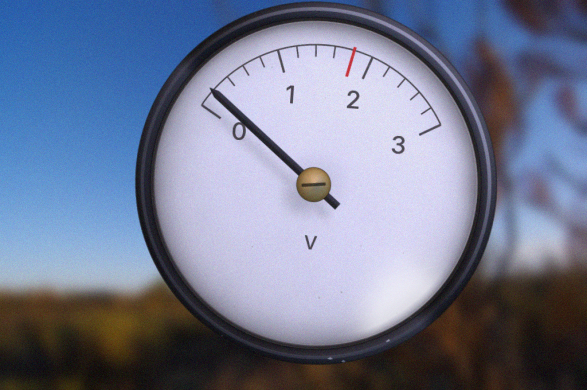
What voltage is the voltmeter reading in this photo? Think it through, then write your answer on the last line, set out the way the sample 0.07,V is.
0.2,V
